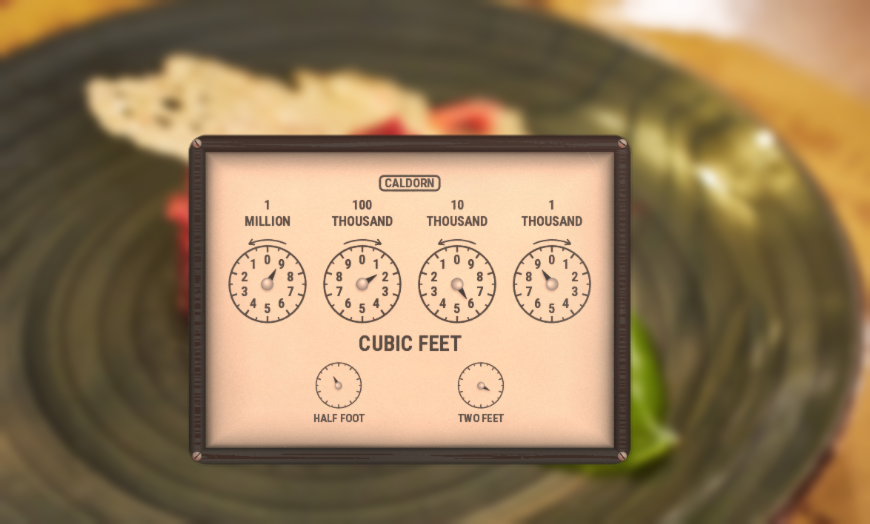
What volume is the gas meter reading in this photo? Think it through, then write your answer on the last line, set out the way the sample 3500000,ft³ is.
915900,ft³
